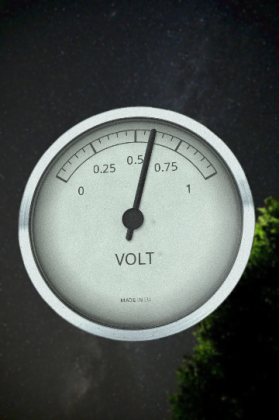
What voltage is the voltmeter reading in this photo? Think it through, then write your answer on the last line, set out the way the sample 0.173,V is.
0.6,V
